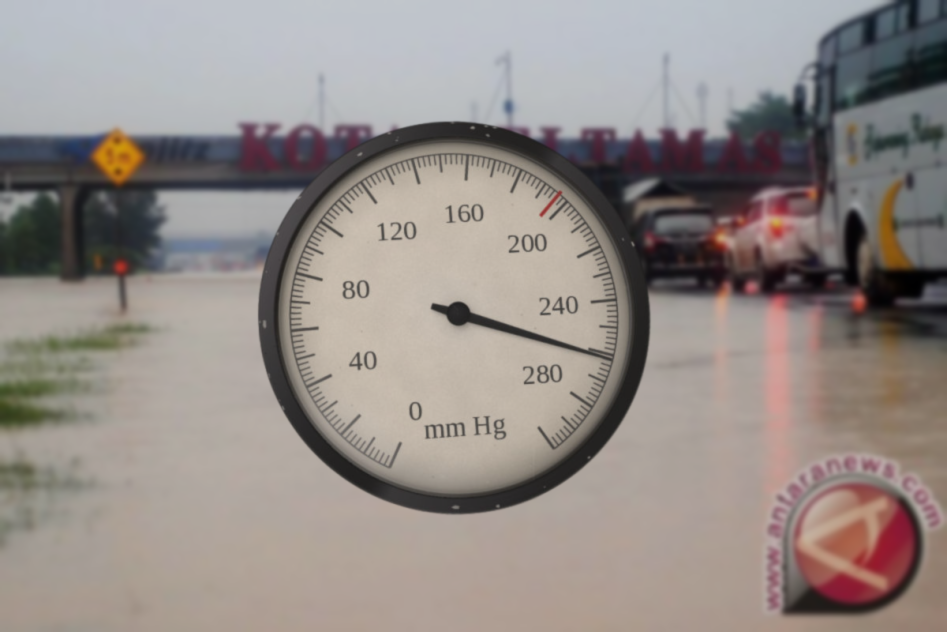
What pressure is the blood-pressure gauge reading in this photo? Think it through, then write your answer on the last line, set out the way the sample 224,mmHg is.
262,mmHg
